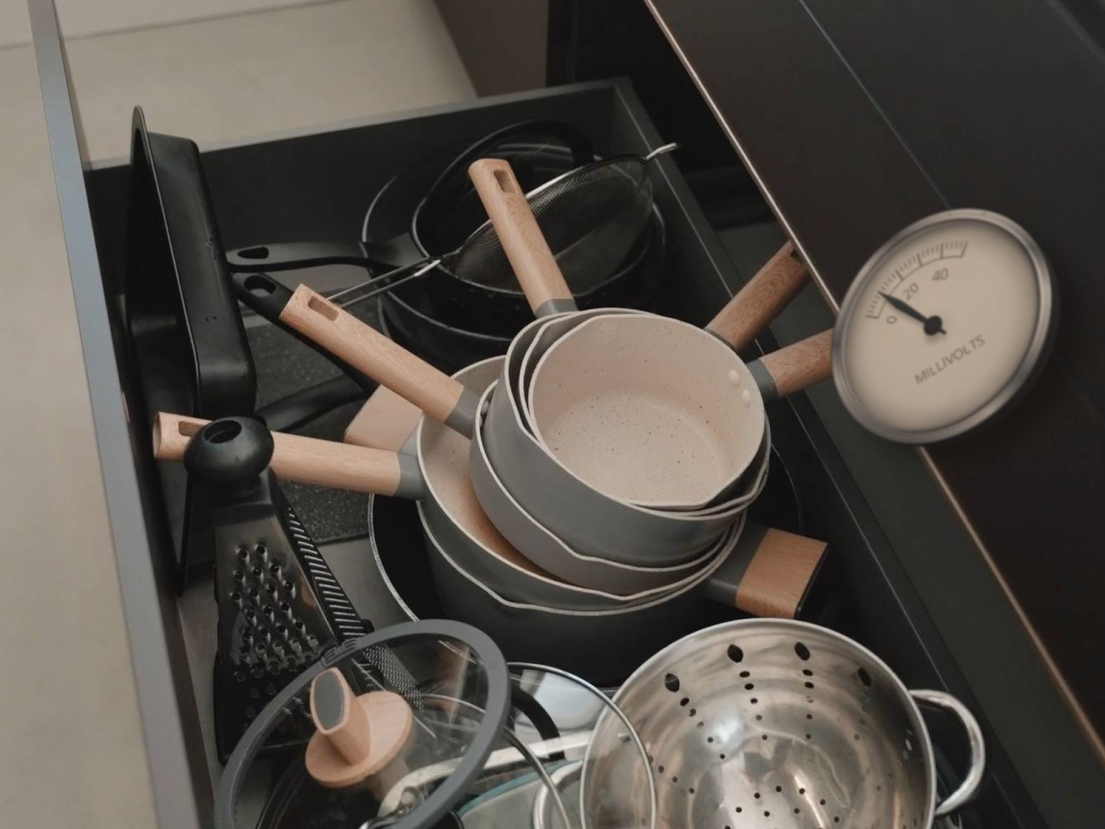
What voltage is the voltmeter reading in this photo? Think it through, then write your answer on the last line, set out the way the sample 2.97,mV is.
10,mV
